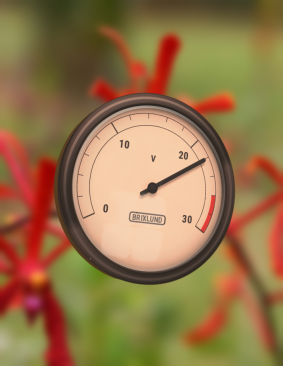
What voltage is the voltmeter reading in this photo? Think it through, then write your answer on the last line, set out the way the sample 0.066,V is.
22,V
